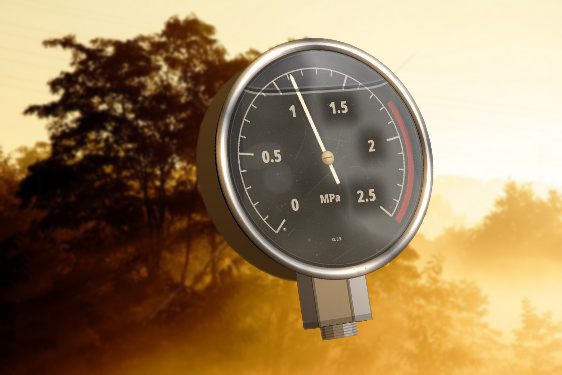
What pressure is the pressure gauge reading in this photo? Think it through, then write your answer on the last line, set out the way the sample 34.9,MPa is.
1.1,MPa
